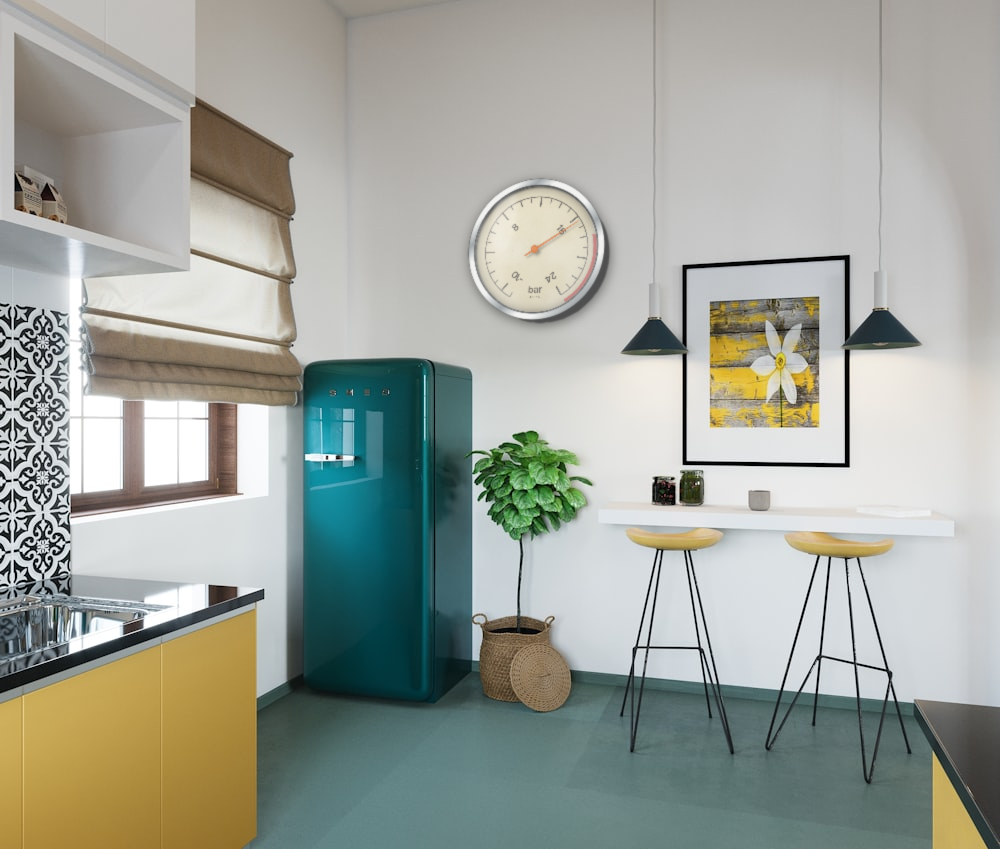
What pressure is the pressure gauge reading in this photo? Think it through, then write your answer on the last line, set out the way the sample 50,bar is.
16.5,bar
